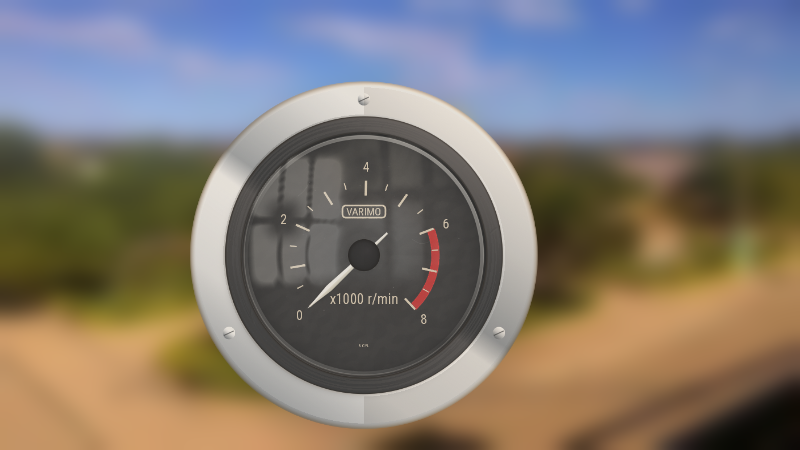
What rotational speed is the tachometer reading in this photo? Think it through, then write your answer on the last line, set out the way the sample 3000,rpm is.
0,rpm
